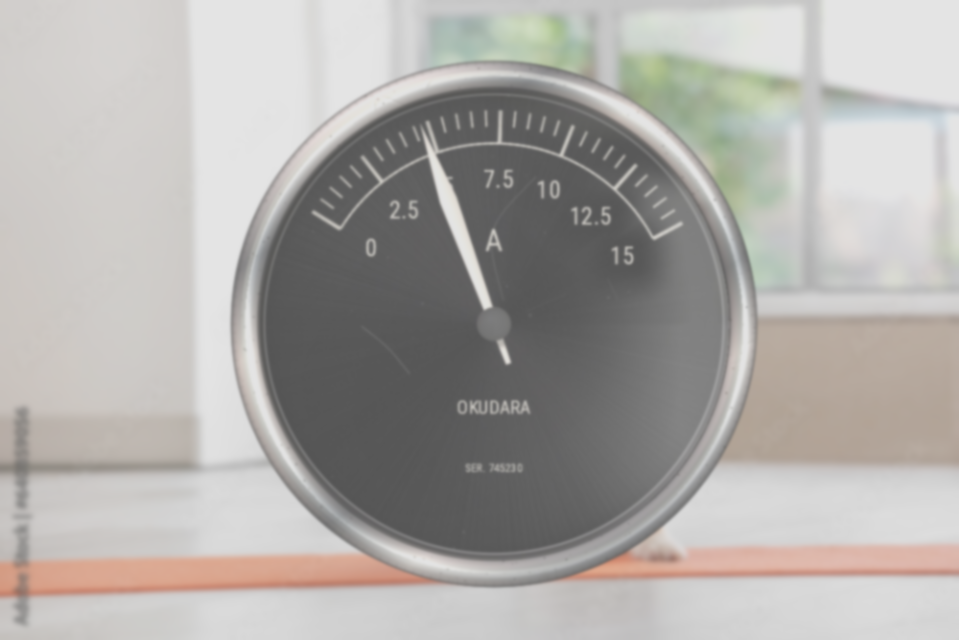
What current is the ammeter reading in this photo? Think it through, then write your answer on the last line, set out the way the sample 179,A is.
4.75,A
